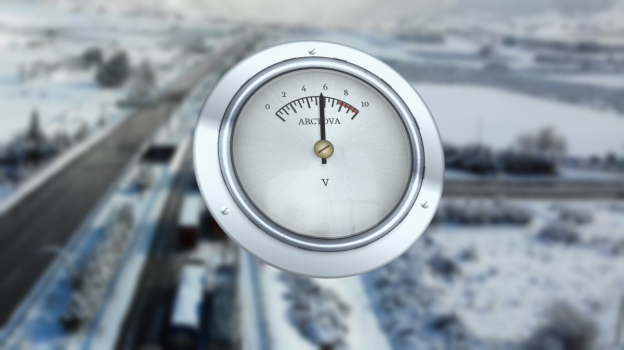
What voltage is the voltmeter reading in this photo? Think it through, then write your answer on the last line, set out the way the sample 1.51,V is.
5.5,V
